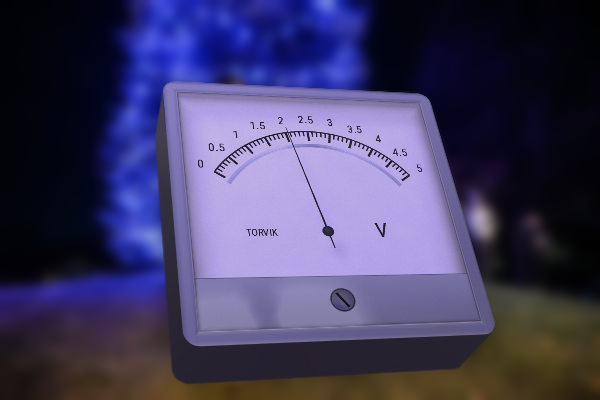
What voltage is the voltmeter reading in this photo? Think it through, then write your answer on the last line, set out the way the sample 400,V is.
2,V
